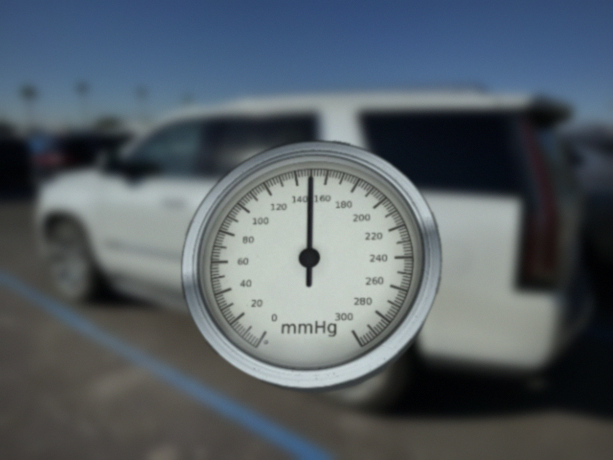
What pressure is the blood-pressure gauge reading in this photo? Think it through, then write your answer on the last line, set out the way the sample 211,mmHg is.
150,mmHg
